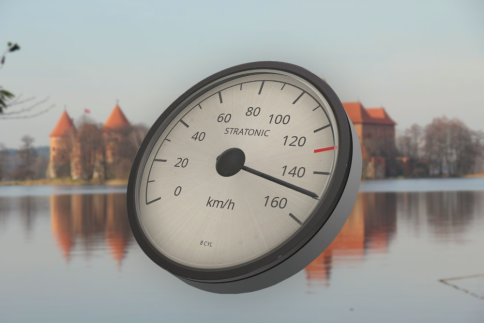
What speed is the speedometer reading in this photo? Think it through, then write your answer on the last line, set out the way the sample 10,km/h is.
150,km/h
